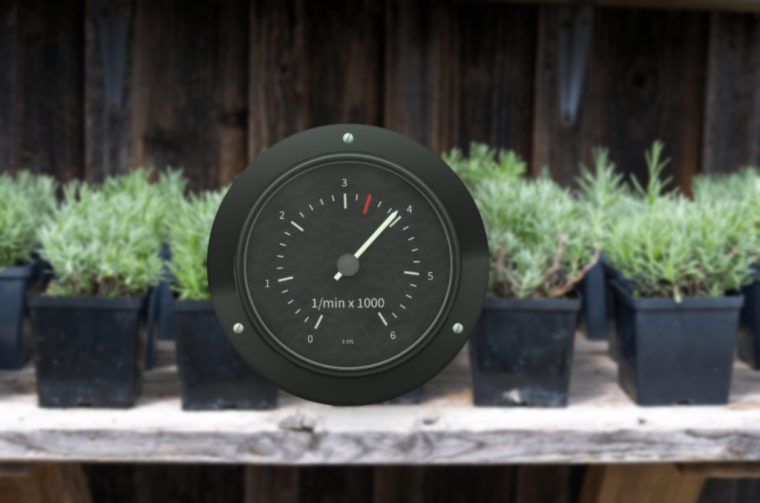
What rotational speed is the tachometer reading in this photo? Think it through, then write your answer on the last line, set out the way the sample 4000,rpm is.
3900,rpm
